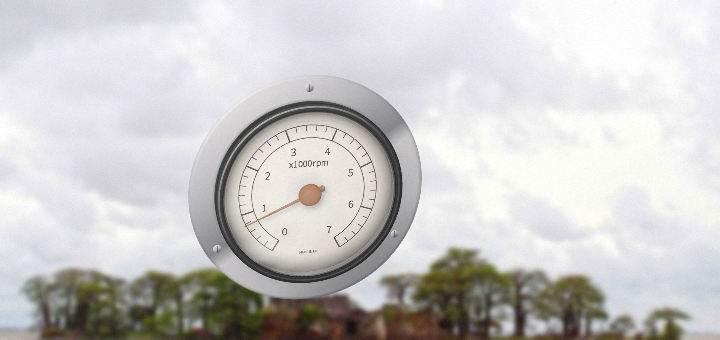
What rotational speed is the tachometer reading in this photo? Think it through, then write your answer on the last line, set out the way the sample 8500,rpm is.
800,rpm
